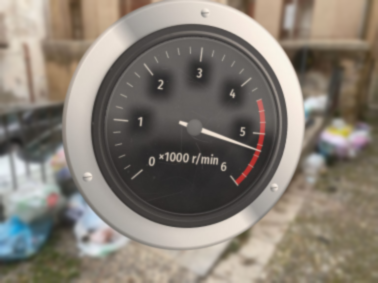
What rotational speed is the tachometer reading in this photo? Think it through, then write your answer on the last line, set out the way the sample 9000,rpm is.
5300,rpm
